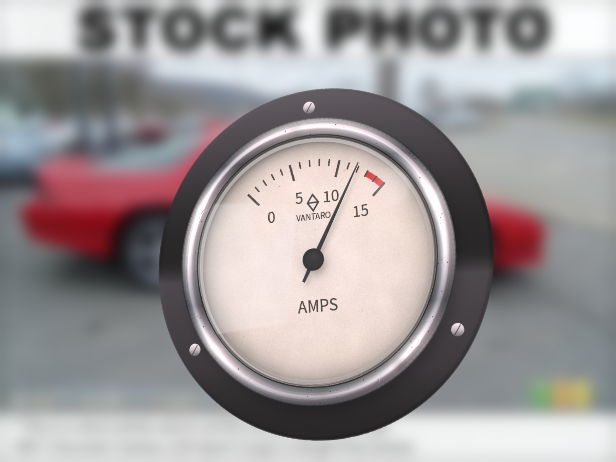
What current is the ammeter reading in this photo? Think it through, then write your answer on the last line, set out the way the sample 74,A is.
12,A
